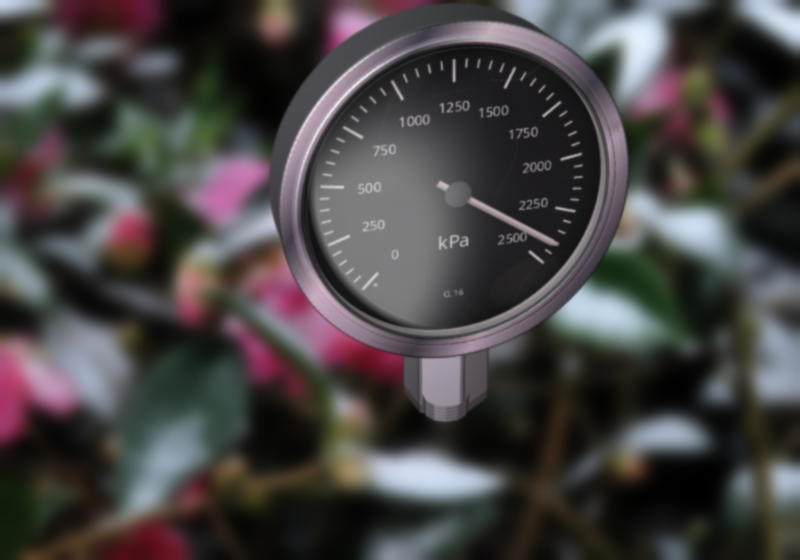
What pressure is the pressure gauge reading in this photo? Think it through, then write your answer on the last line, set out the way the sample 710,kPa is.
2400,kPa
